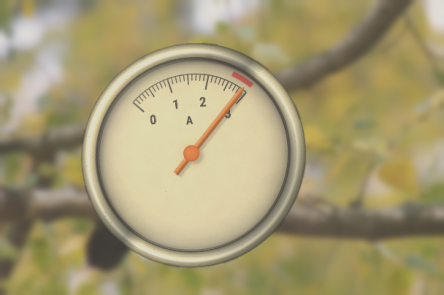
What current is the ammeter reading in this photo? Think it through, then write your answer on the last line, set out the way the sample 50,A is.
2.9,A
